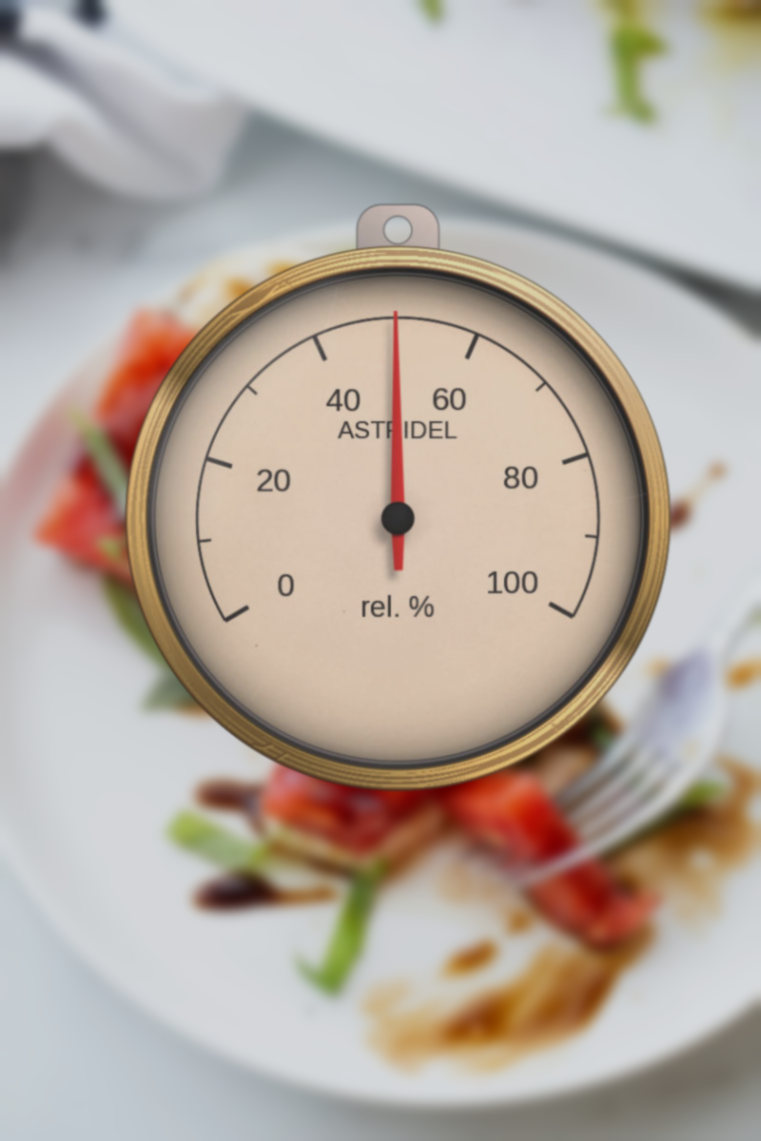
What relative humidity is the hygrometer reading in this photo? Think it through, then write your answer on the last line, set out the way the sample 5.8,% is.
50,%
